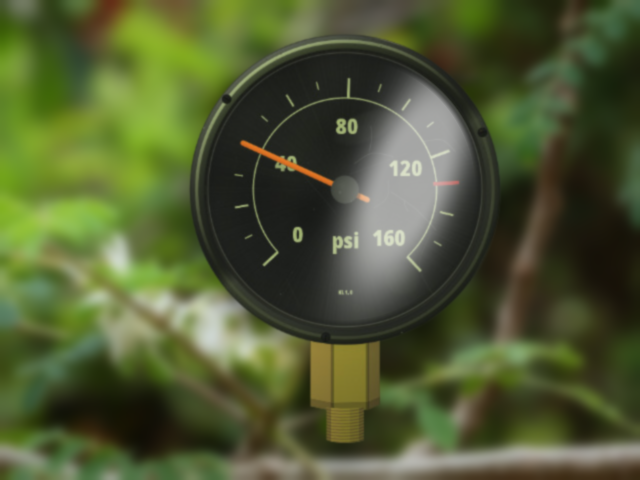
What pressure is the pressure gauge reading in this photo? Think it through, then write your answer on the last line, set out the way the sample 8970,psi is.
40,psi
